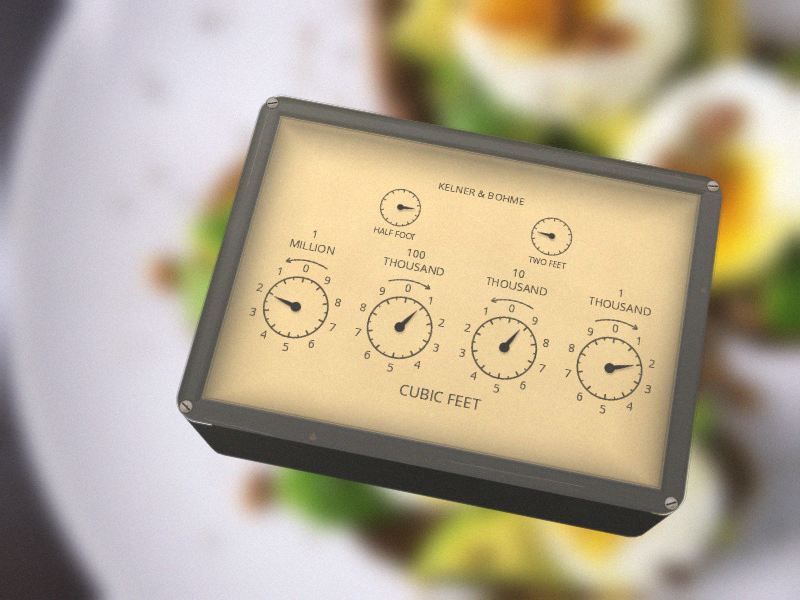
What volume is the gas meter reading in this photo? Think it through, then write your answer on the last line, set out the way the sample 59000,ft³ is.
209200,ft³
